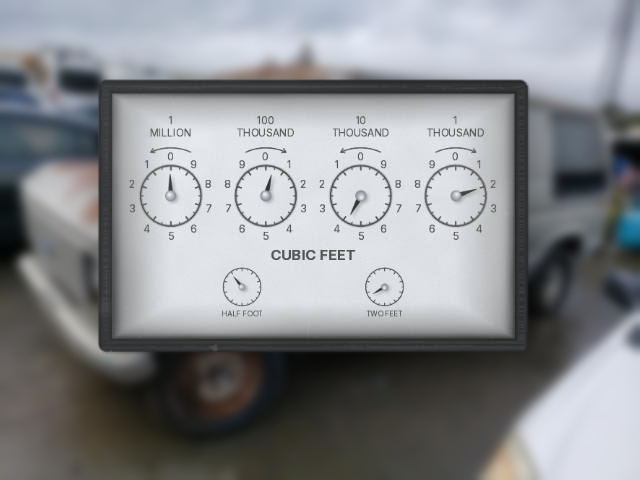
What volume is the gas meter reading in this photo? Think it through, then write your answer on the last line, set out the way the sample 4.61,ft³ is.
4200,ft³
